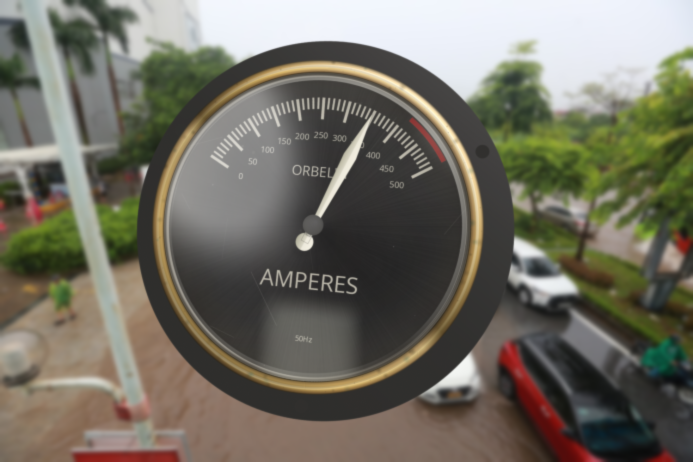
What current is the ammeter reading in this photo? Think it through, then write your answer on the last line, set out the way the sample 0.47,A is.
350,A
